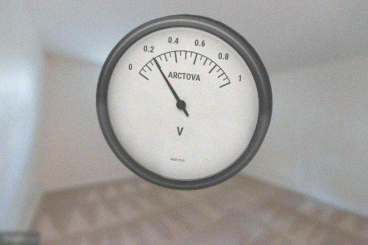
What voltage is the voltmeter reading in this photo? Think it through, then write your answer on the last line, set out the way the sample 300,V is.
0.2,V
